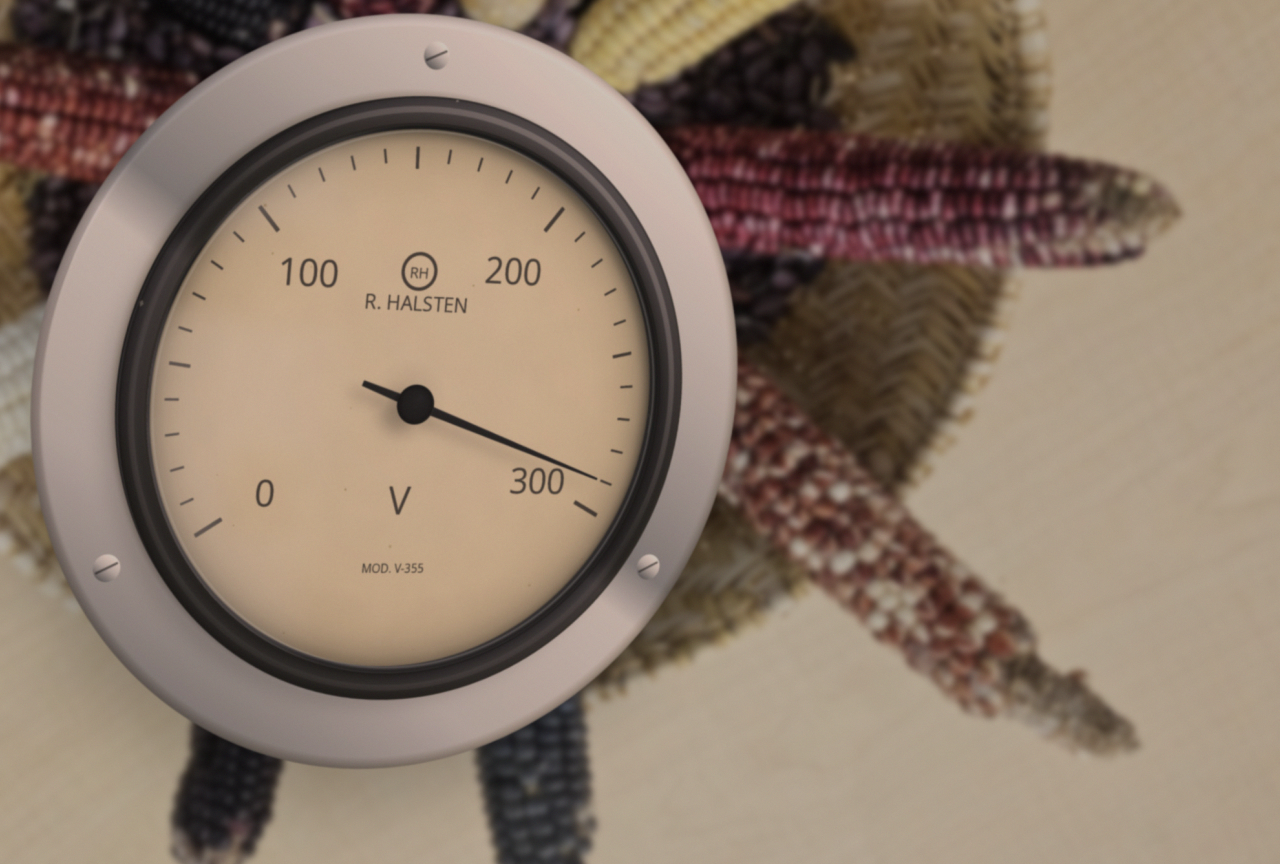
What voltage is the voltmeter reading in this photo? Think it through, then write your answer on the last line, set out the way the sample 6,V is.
290,V
